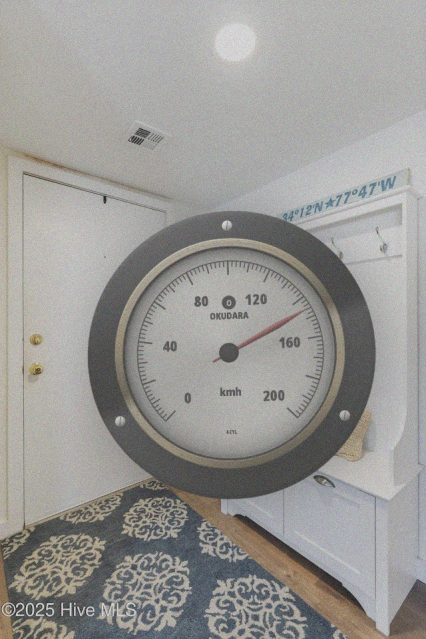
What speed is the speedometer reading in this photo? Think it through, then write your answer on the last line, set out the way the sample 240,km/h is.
146,km/h
